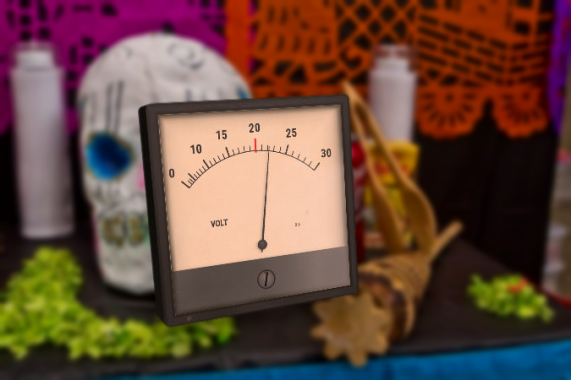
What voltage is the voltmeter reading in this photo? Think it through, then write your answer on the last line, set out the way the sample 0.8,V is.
22,V
